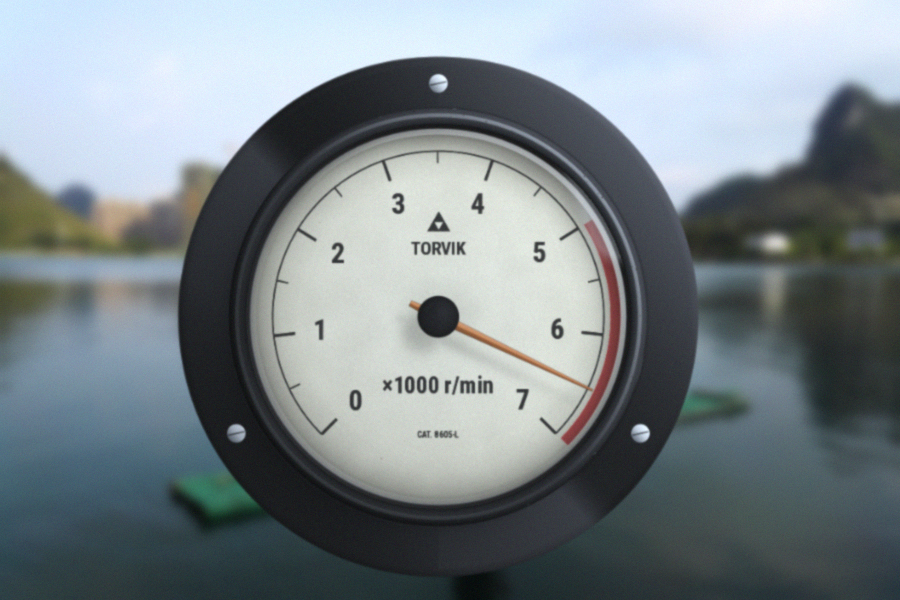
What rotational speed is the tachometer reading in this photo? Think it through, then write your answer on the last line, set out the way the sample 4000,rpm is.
6500,rpm
